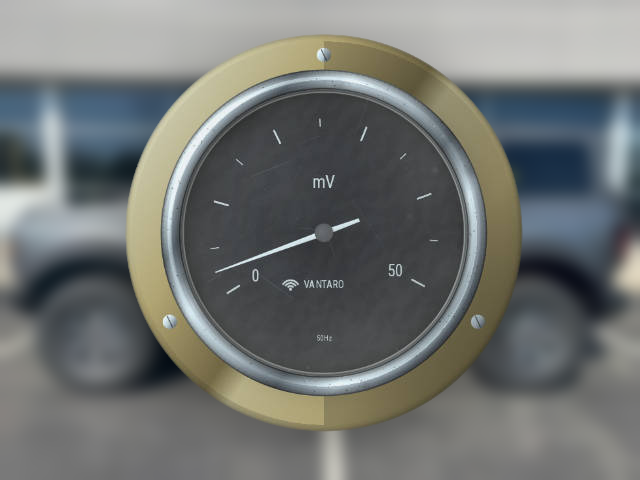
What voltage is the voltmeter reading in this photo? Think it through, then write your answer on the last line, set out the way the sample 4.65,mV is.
2.5,mV
